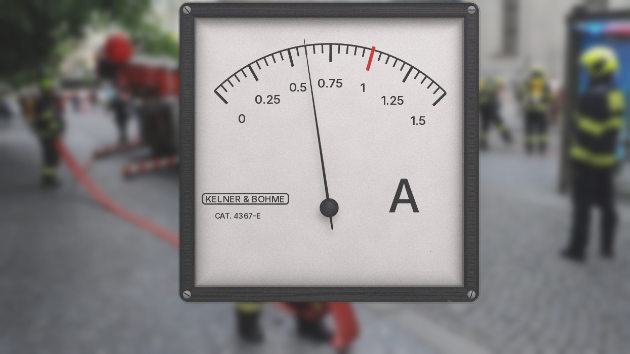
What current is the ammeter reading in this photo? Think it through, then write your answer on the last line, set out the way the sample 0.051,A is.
0.6,A
